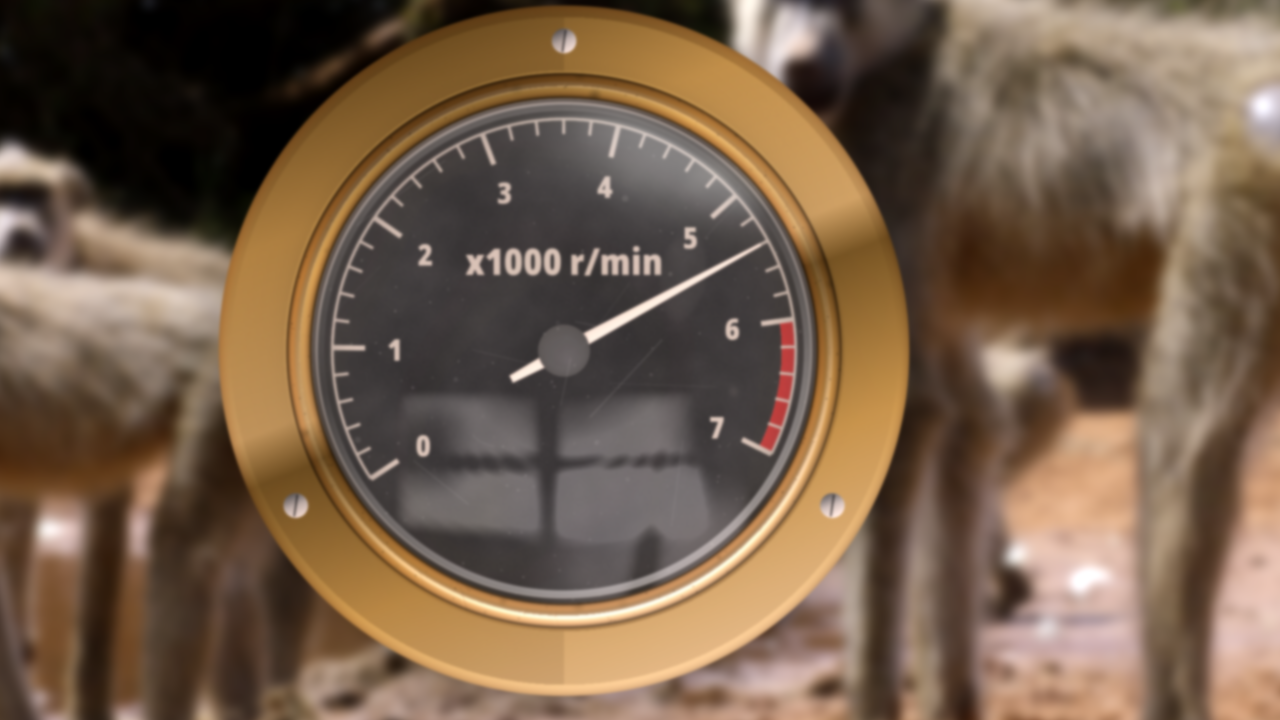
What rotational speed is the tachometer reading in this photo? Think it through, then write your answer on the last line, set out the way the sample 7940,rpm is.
5400,rpm
